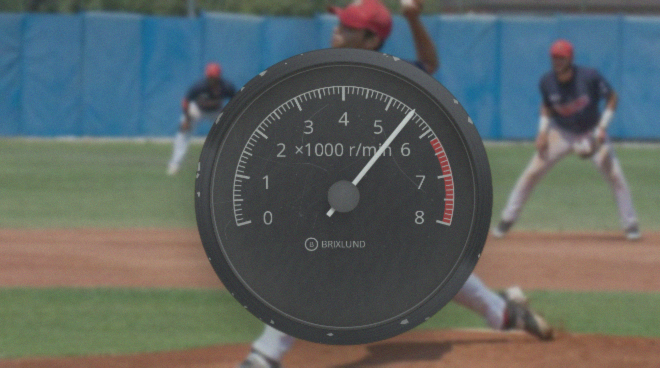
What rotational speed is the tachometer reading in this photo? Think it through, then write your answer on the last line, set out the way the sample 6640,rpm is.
5500,rpm
